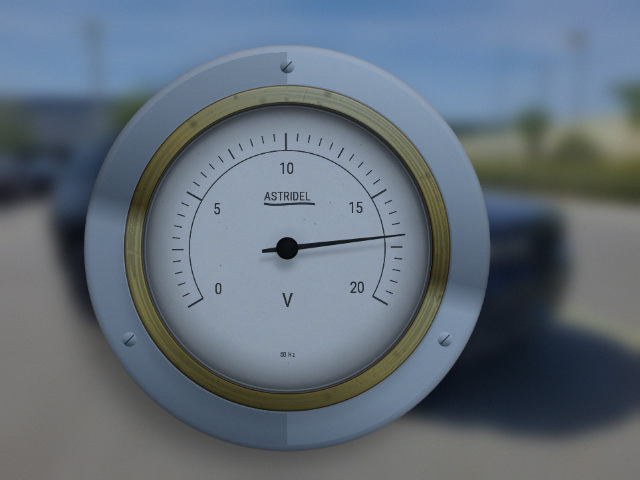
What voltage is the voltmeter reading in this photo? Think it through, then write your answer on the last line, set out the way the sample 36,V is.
17,V
